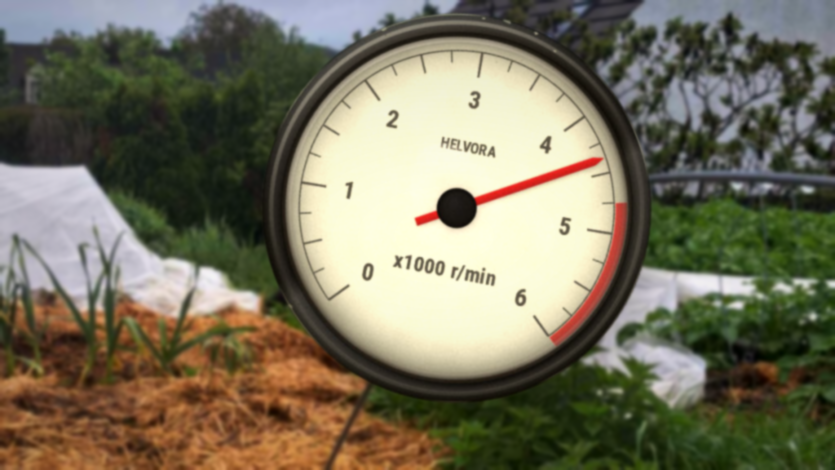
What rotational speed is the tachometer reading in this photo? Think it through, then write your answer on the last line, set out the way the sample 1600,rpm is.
4375,rpm
